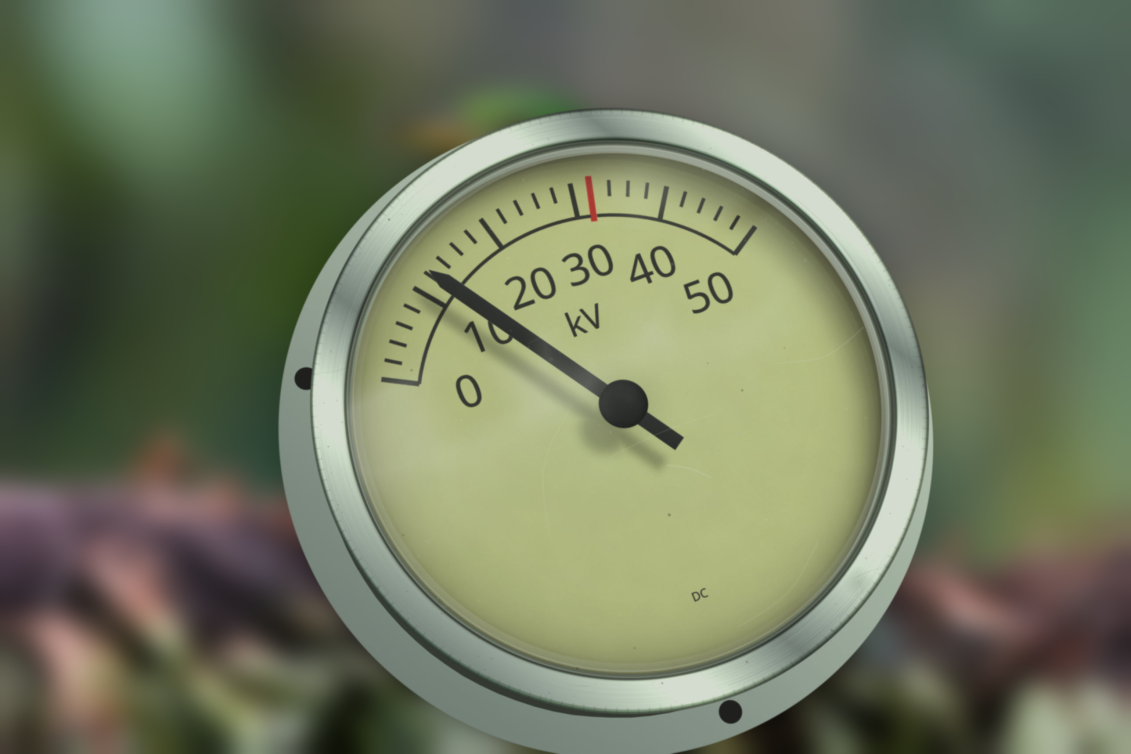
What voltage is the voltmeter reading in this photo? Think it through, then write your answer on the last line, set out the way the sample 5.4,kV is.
12,kV
